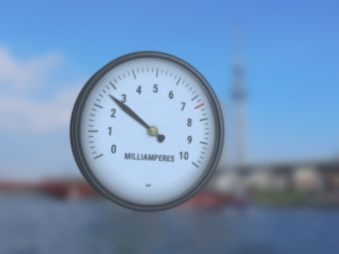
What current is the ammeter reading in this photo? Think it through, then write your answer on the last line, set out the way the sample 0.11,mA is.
2.6,mA
